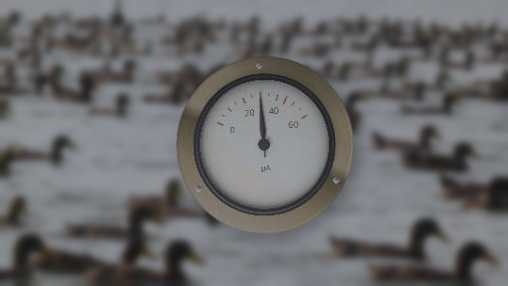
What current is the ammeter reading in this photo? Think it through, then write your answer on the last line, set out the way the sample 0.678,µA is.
30,µA
